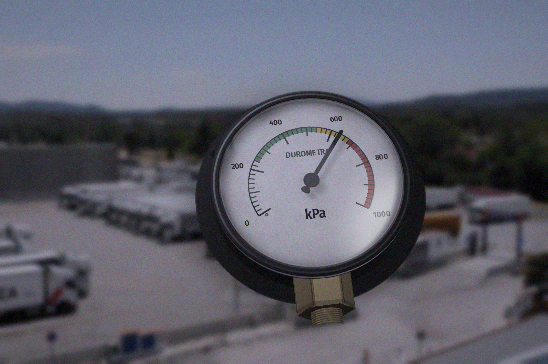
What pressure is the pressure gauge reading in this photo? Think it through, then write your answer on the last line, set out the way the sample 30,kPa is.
640,kPa
